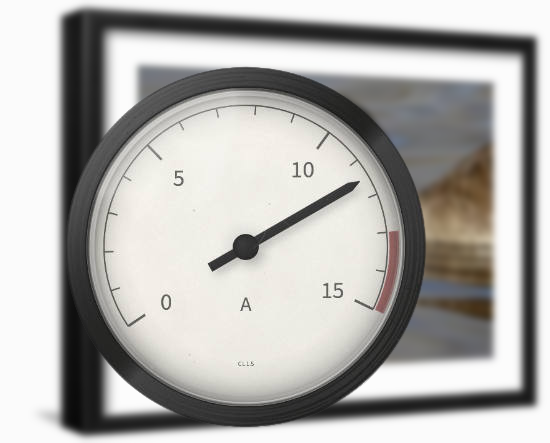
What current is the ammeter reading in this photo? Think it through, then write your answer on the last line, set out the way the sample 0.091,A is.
11.5,A
